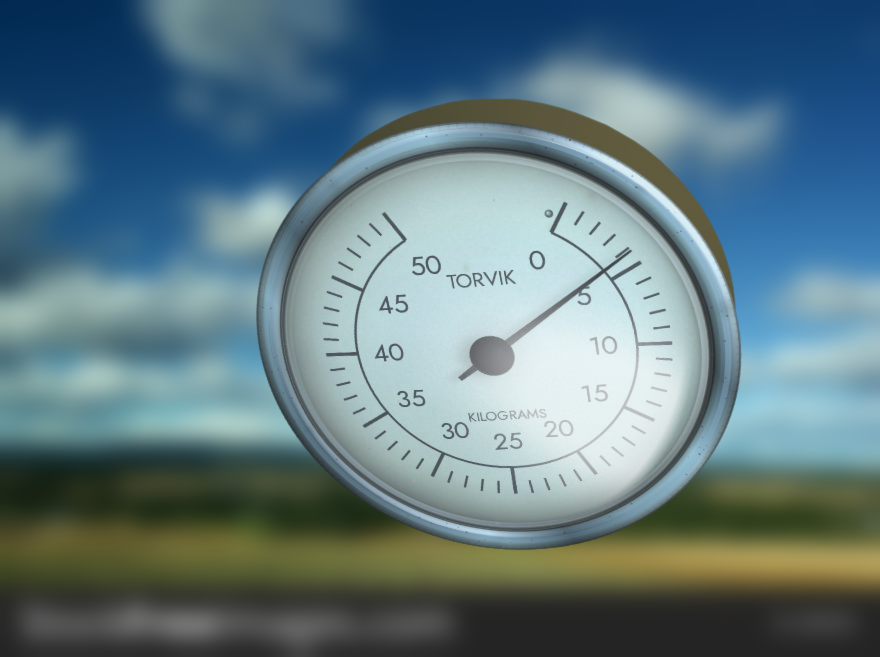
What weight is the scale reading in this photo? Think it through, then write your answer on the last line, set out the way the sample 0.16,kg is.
4,kg
